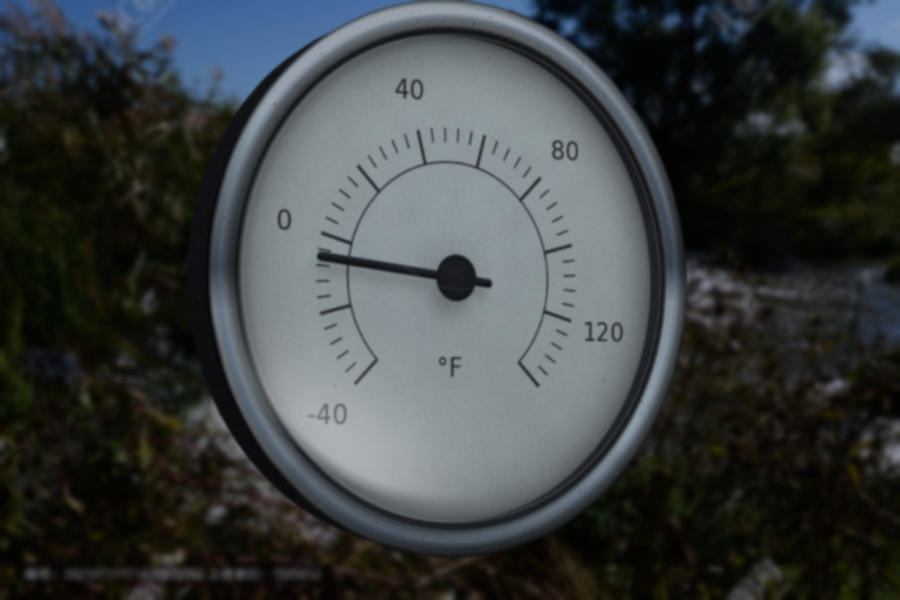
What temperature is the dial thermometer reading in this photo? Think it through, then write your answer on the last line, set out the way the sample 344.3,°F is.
-6,°F
